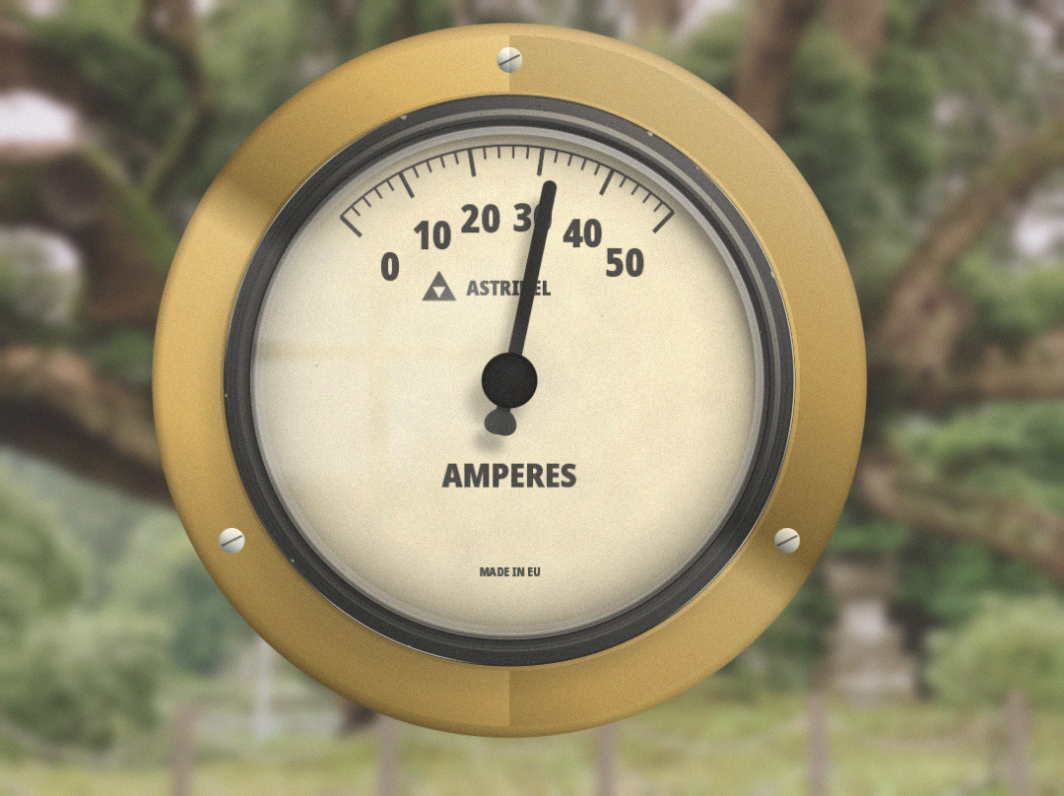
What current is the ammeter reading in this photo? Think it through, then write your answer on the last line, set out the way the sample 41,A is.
32,A
